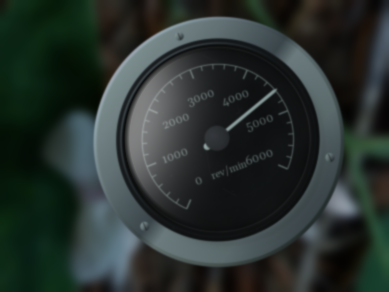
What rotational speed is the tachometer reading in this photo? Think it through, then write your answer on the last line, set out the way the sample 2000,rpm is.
4600,rpm
